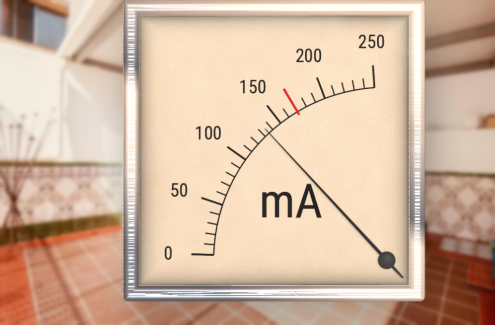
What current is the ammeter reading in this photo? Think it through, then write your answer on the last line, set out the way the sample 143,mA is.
135,mA
